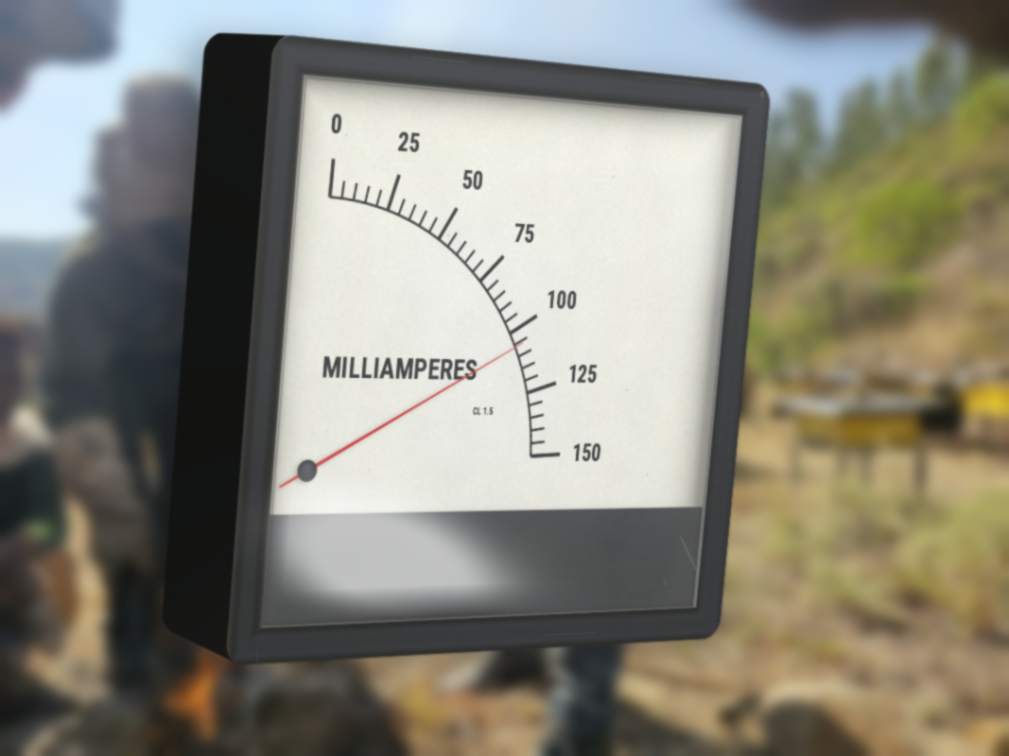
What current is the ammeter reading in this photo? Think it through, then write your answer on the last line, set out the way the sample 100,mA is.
105,mA
